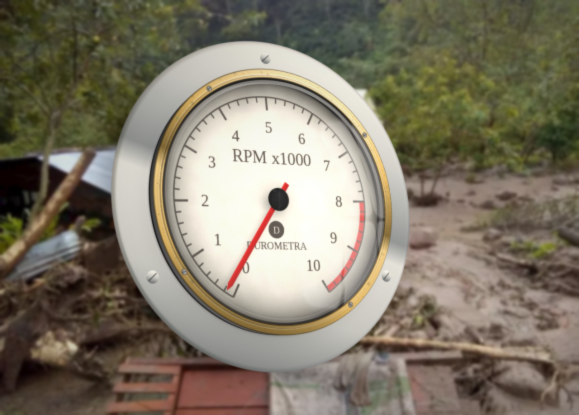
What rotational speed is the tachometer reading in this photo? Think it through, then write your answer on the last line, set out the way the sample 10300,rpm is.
200,rpm
